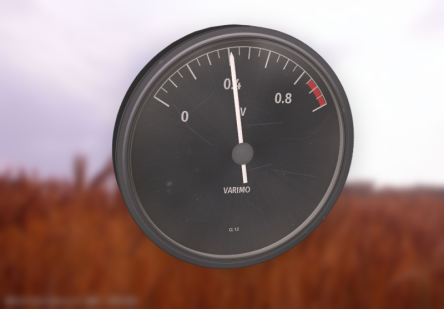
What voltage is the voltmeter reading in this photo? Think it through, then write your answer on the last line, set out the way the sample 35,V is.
0.4,V
